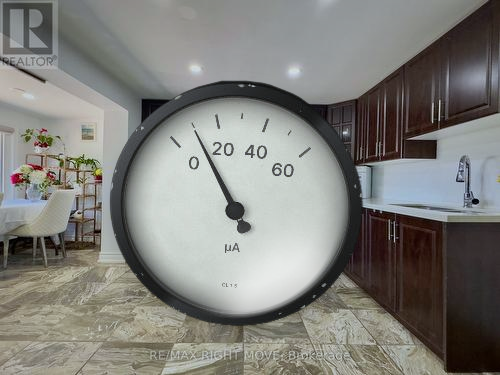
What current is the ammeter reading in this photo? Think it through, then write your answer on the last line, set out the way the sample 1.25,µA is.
10,µA
